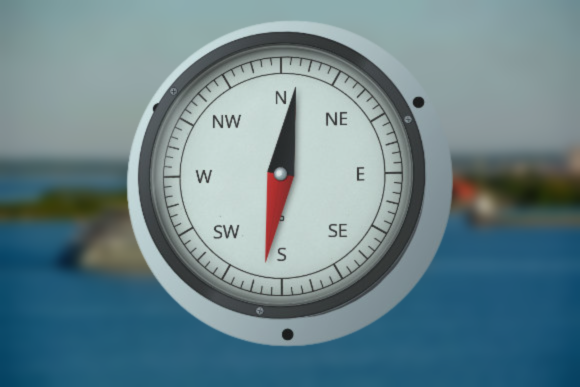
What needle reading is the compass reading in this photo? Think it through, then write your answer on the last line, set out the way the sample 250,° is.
190,°
